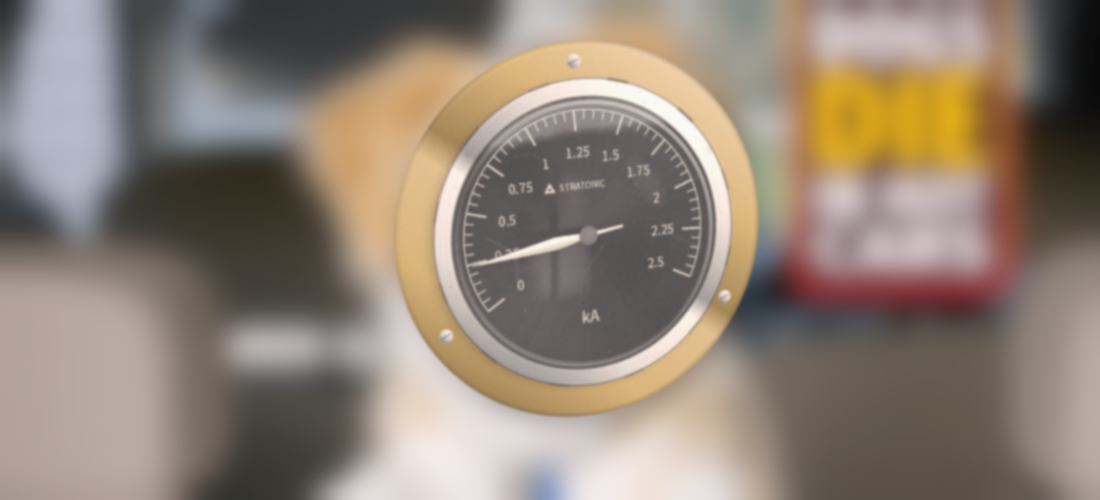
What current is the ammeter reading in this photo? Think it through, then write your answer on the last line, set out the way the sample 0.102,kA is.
0.25,kA
